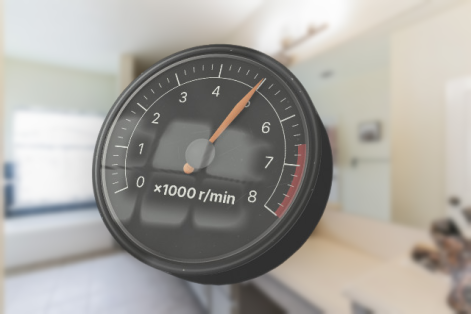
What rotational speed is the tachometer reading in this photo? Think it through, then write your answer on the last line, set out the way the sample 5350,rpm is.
5000,rpm
